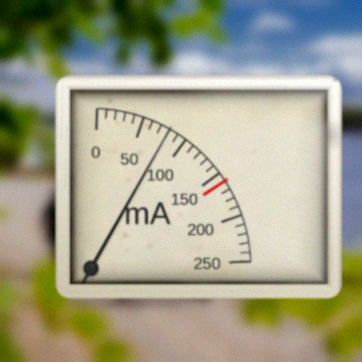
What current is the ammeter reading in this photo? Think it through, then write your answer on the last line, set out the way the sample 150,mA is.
80,mA
